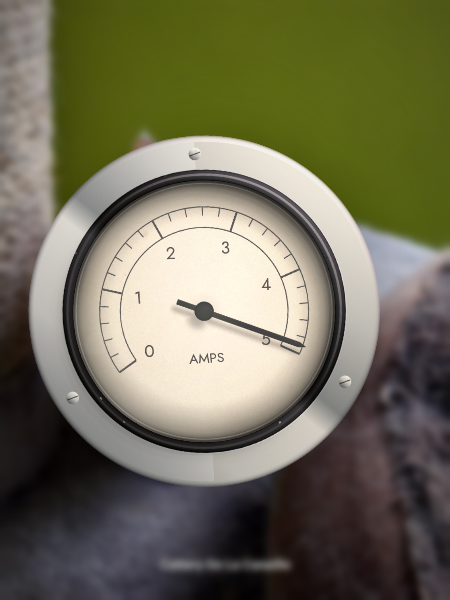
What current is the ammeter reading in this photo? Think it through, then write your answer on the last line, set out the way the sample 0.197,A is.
4.9,A
